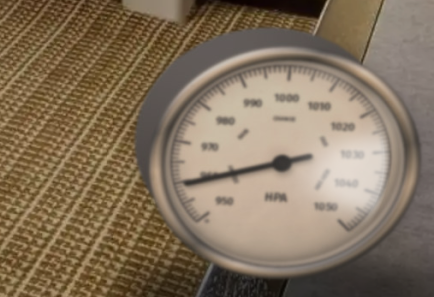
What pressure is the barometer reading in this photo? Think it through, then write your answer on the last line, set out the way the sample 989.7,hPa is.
960,hPa
